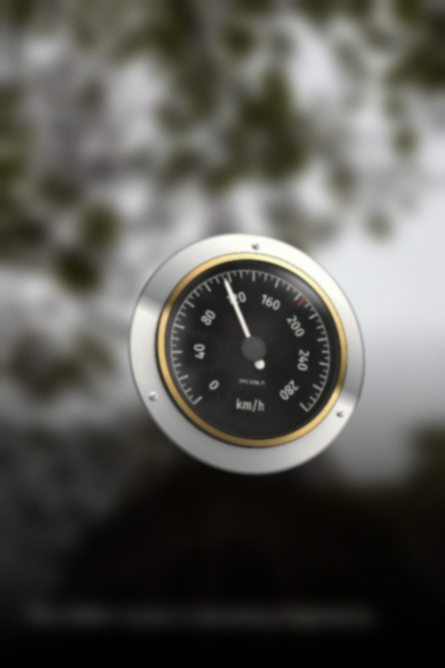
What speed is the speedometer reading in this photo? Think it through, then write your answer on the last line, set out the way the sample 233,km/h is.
115,km/h
